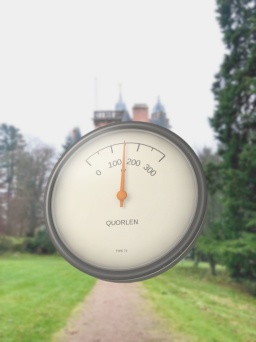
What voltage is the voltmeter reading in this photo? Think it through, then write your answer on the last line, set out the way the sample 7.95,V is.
150,V
